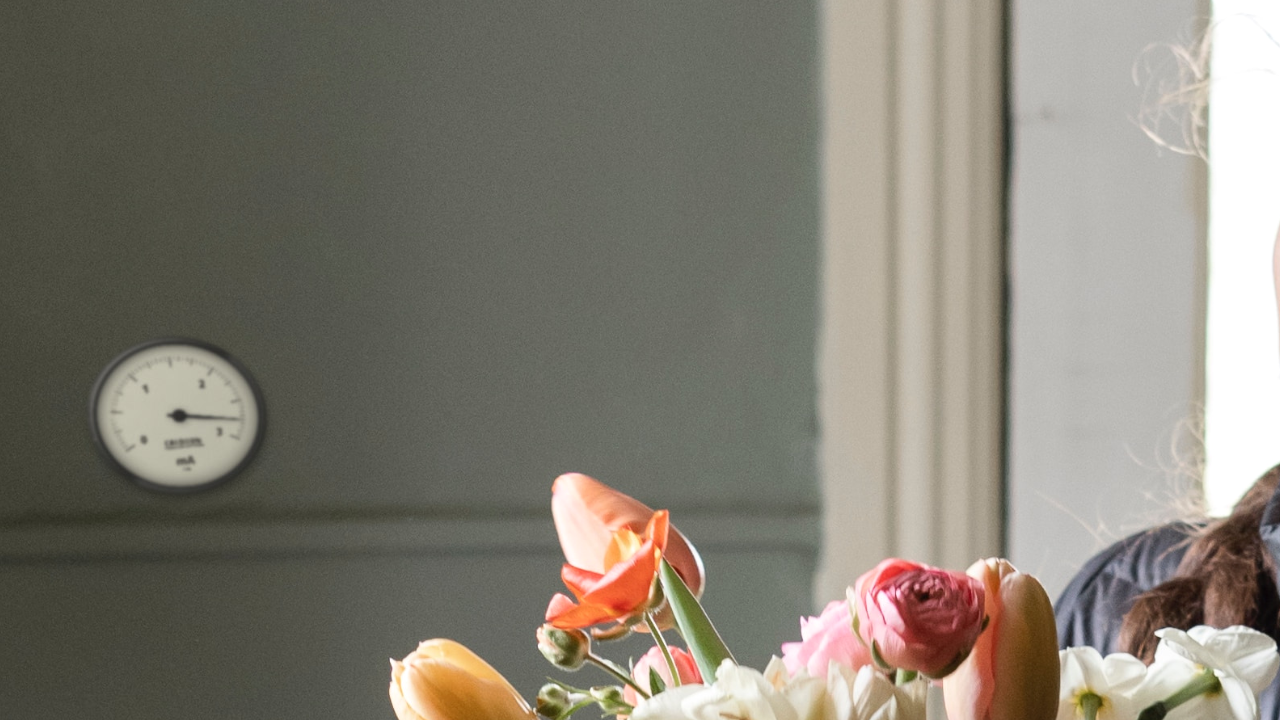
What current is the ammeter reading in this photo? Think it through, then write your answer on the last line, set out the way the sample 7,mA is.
2.75,mA
